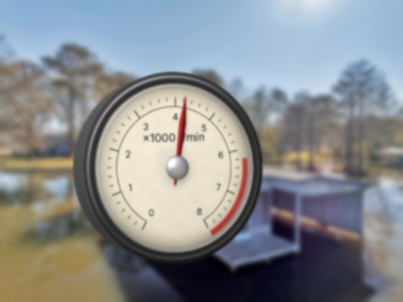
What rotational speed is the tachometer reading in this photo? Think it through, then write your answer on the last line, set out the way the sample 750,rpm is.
4200,rpm
